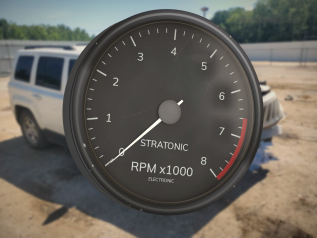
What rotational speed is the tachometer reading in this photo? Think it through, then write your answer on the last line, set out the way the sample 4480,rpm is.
0,rpm
